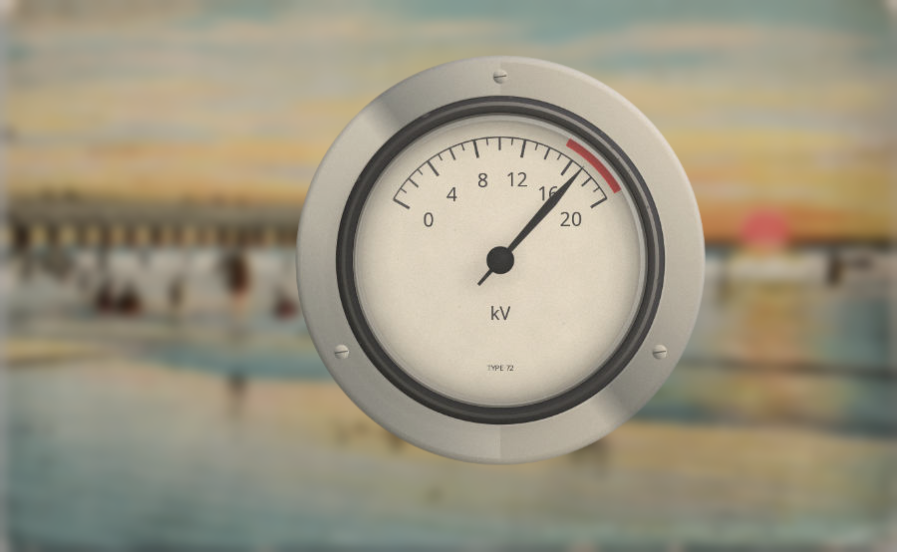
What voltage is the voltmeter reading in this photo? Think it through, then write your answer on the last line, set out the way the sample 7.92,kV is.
17,kV
